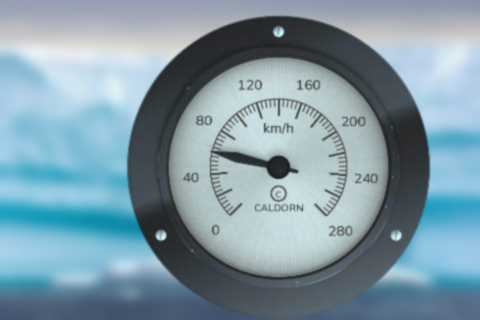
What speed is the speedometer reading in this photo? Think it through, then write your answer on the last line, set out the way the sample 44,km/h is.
60,km/h
